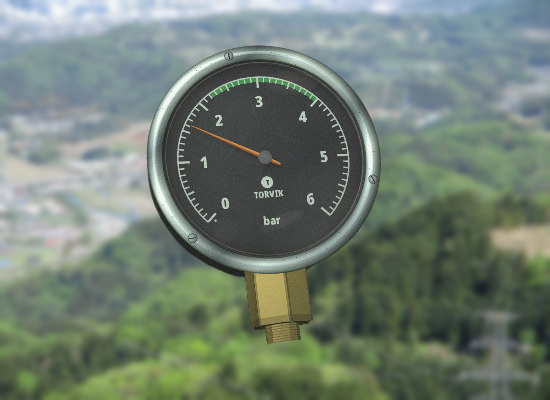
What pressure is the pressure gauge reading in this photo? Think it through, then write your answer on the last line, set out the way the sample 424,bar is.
1.6,bar
